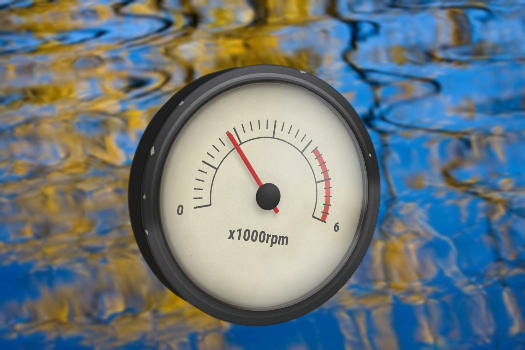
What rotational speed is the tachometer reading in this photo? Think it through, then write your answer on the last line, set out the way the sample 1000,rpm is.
1800,rpm
